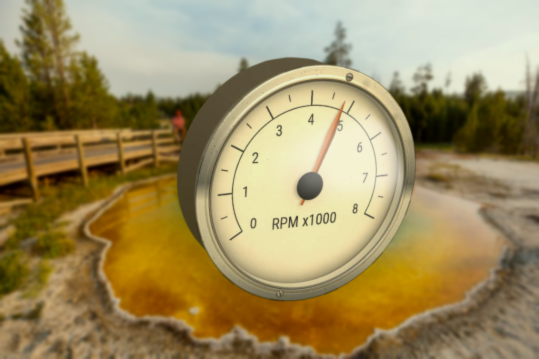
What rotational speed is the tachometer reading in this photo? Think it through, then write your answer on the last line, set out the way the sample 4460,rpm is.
4750,rpm
